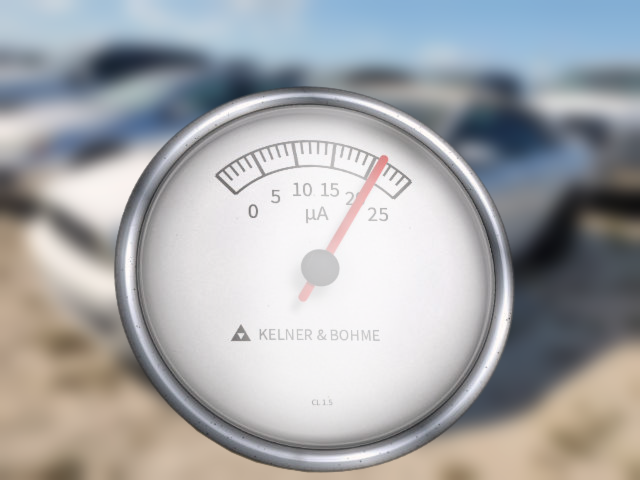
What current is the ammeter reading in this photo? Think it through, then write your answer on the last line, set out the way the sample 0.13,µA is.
21,µA
